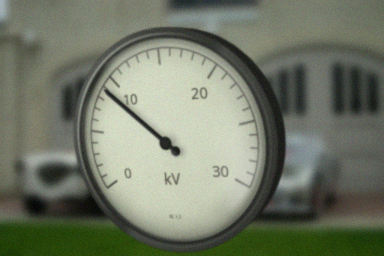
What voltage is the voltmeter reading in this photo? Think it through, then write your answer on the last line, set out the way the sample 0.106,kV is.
9,kV
